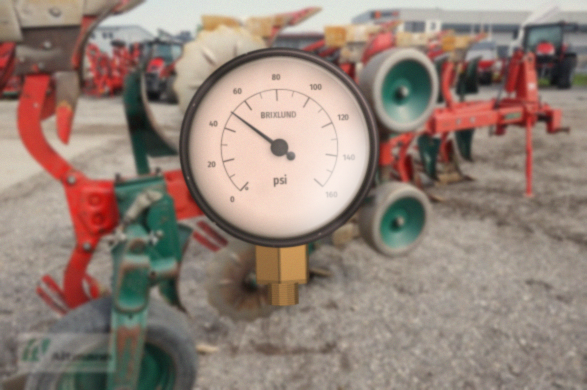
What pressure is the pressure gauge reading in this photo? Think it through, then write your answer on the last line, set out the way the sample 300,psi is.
50,psi
